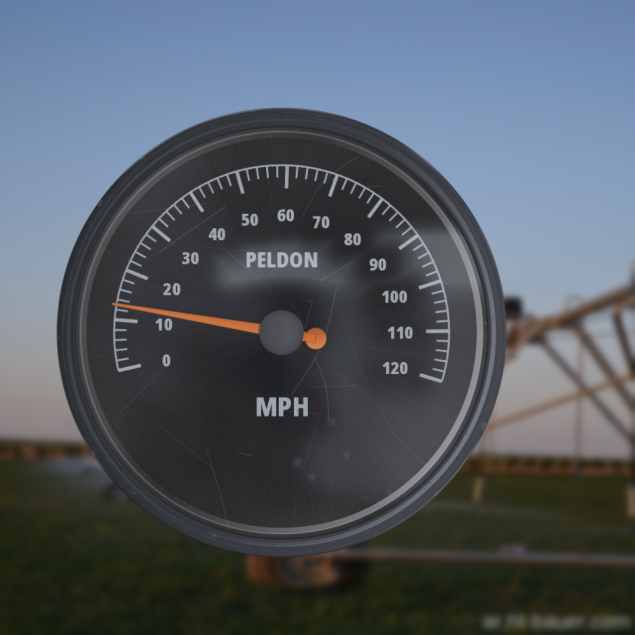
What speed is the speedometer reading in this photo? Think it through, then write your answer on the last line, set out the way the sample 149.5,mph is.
13,mph
